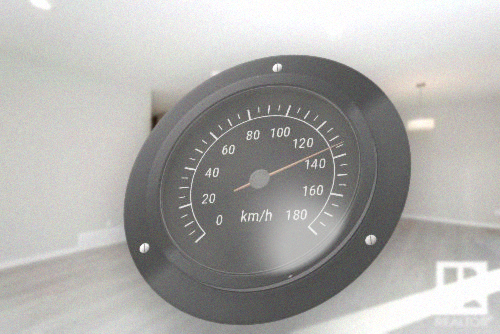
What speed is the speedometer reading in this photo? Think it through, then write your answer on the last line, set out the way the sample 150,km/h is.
135,km/h
